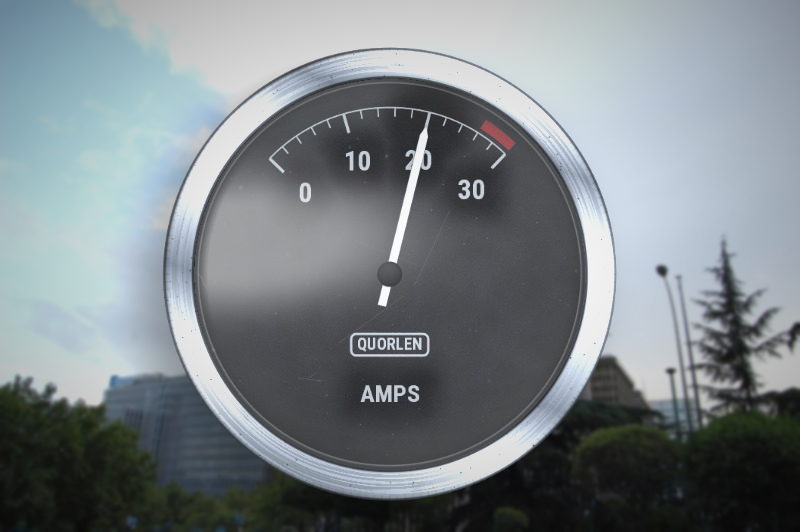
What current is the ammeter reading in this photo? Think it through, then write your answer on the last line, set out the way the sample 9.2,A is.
20,A
